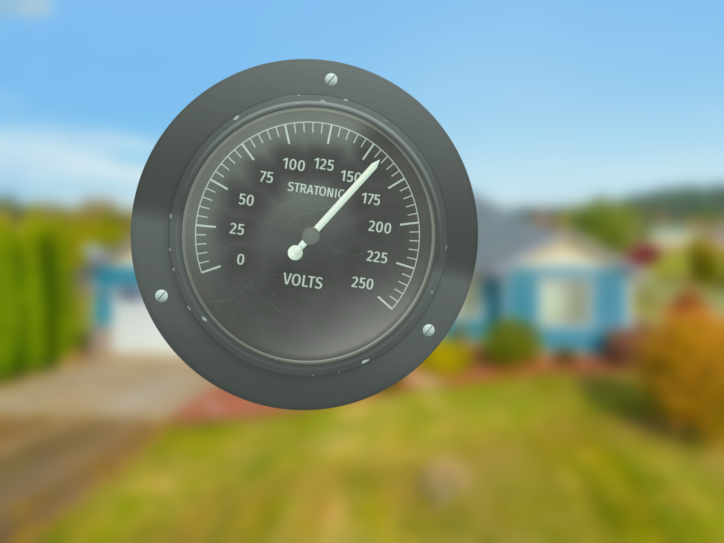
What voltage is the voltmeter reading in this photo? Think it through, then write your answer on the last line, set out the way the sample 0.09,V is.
157.5,V
